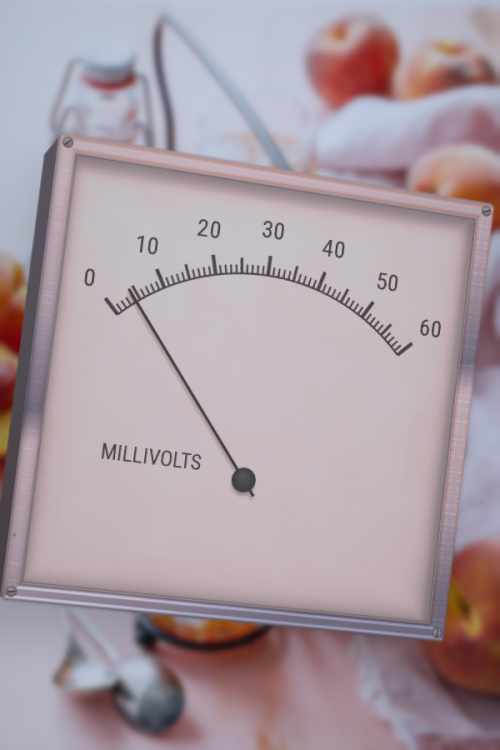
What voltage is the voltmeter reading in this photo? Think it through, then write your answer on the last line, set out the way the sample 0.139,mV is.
4,mV
